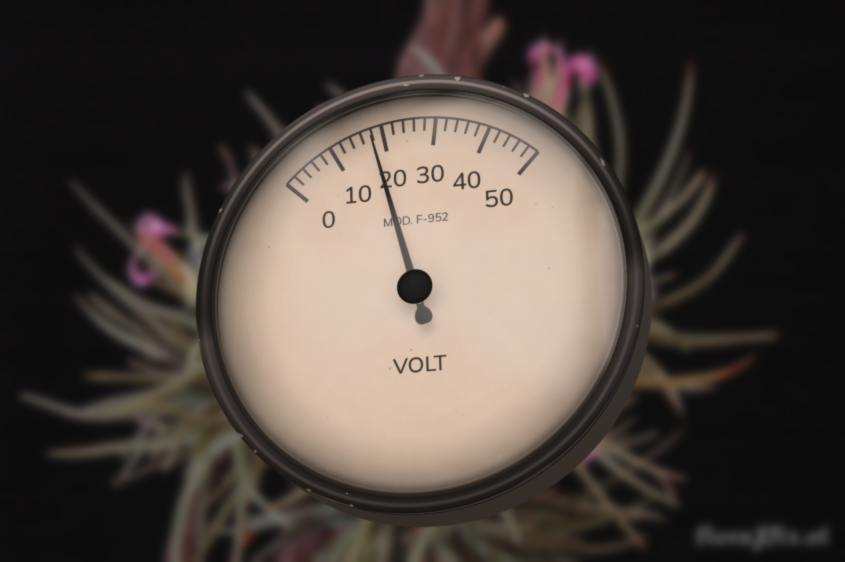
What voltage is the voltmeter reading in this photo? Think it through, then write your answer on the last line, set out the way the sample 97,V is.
18,V
